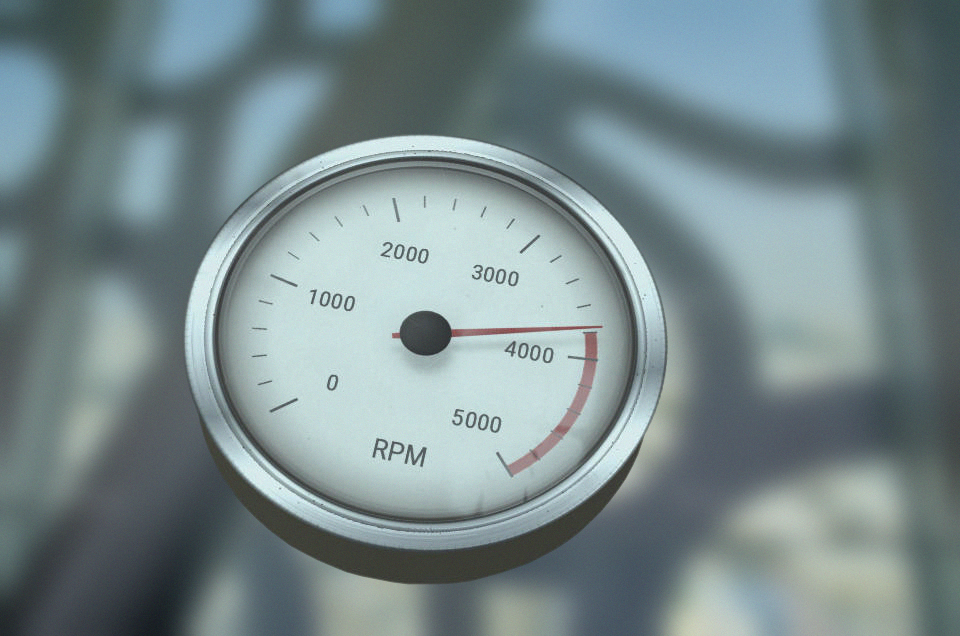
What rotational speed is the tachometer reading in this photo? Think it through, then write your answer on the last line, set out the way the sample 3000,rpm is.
3800,rpm
